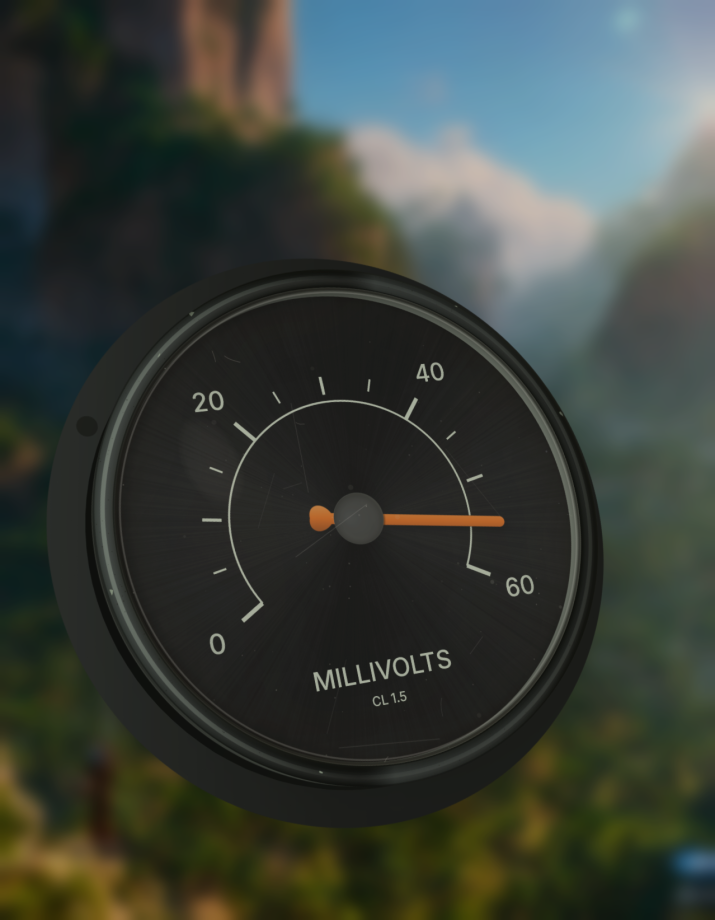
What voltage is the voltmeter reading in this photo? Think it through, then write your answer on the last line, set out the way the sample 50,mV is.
55,mV
